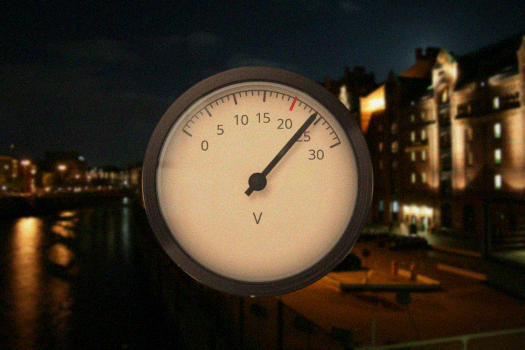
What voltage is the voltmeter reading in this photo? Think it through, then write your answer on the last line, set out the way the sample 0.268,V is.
24,V
